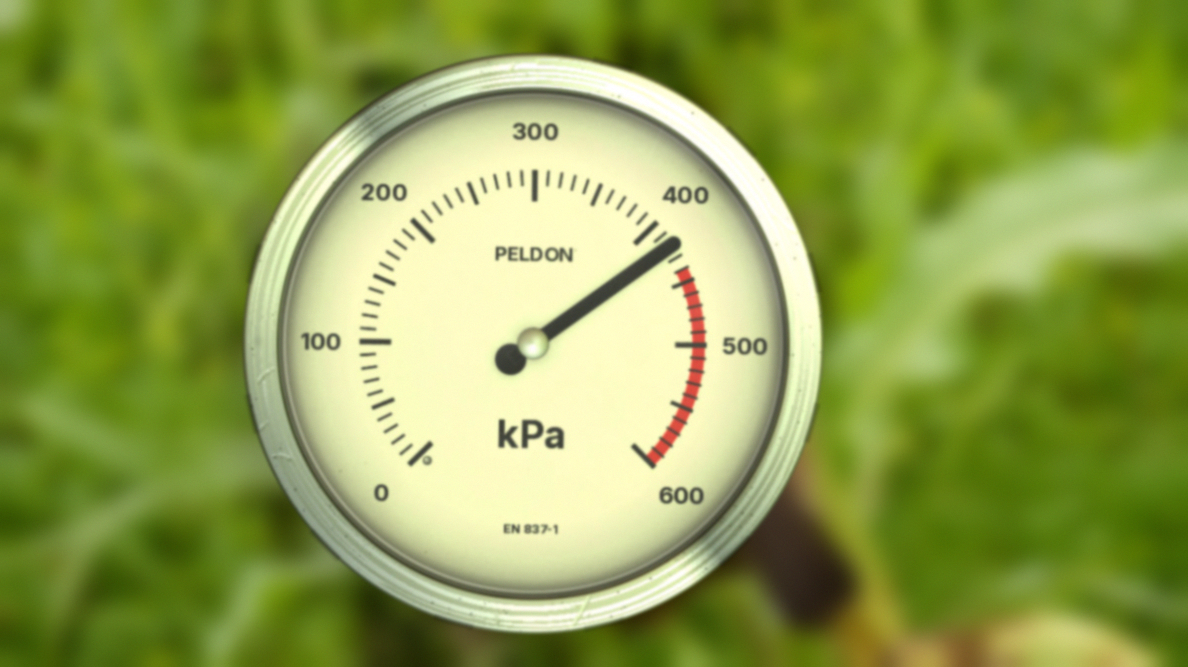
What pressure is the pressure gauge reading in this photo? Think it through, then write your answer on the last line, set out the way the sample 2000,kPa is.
420,kPa
